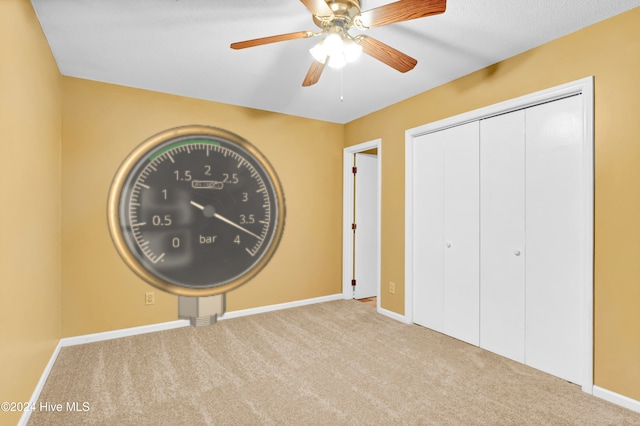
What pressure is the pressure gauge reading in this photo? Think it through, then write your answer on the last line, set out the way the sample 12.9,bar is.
3.75,bar
